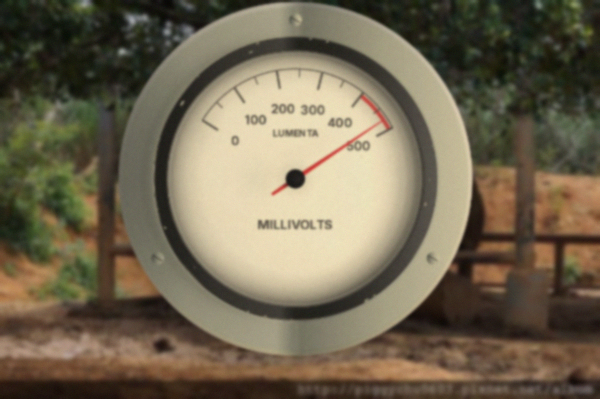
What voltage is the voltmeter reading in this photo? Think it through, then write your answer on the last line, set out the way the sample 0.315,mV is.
475,mV
